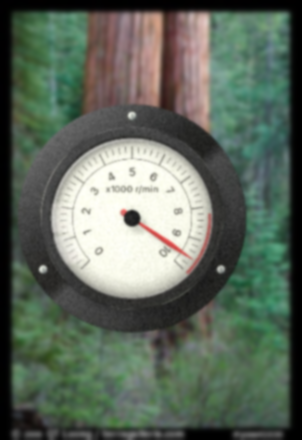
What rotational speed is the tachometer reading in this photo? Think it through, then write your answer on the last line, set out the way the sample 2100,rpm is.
9600,rpm
